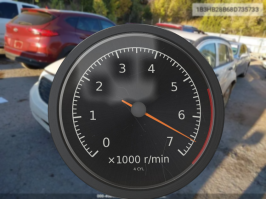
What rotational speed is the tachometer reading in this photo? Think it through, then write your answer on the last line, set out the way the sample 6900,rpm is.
6600,rpm
